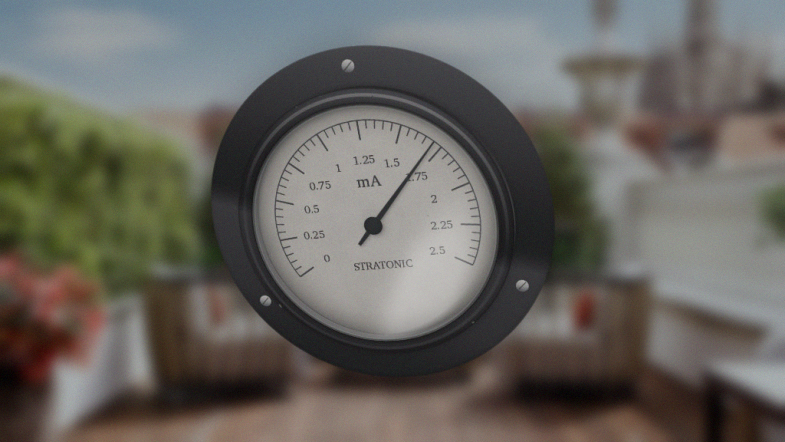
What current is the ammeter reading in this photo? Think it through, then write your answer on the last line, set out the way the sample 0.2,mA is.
1.7,mA
